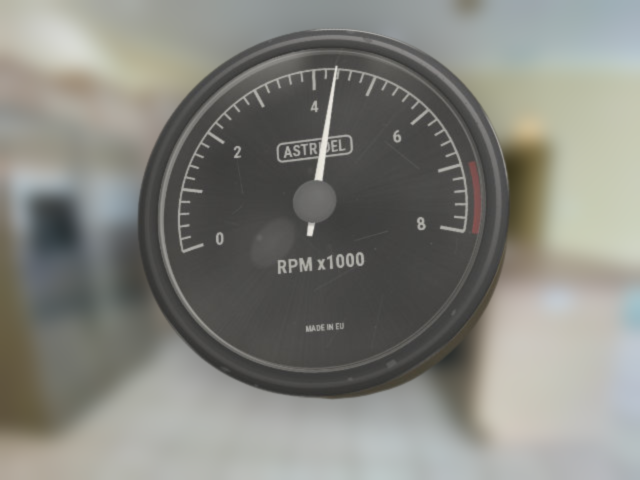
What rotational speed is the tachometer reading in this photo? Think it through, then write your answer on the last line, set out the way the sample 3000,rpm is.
4400,rpm
